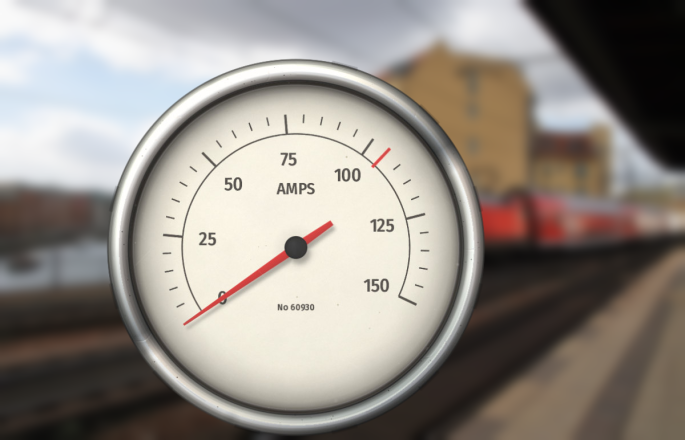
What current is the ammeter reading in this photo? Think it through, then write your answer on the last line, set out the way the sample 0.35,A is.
0,A
